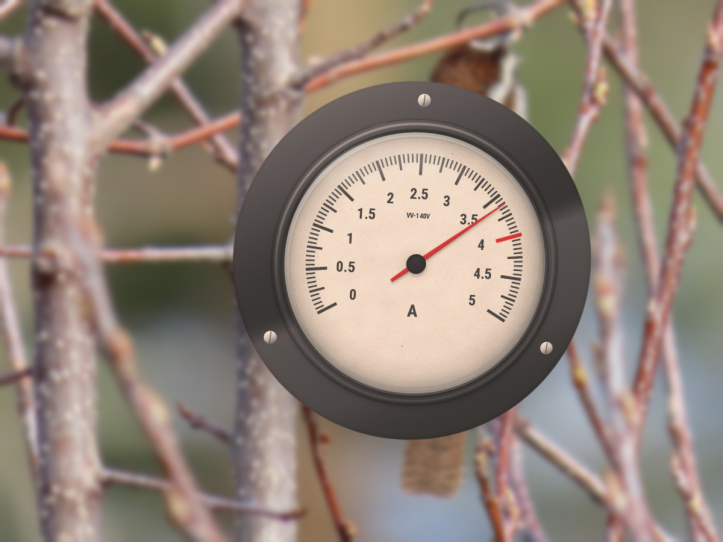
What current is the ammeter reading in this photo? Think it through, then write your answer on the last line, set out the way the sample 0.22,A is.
3.6,A
